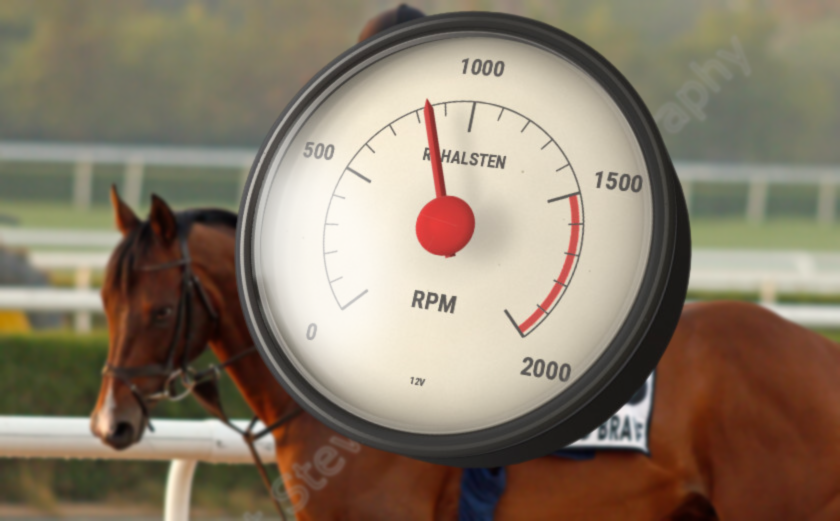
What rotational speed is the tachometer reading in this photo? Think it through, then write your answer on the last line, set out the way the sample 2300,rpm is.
850,rpm
